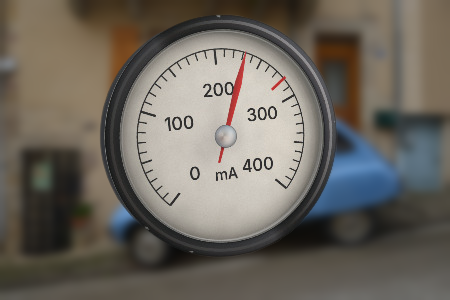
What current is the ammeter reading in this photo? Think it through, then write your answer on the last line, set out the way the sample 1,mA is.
230,mA
